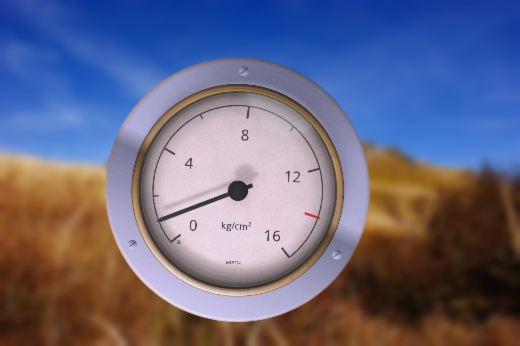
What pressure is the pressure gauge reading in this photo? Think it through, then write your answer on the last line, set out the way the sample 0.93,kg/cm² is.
1,kg/cm²
